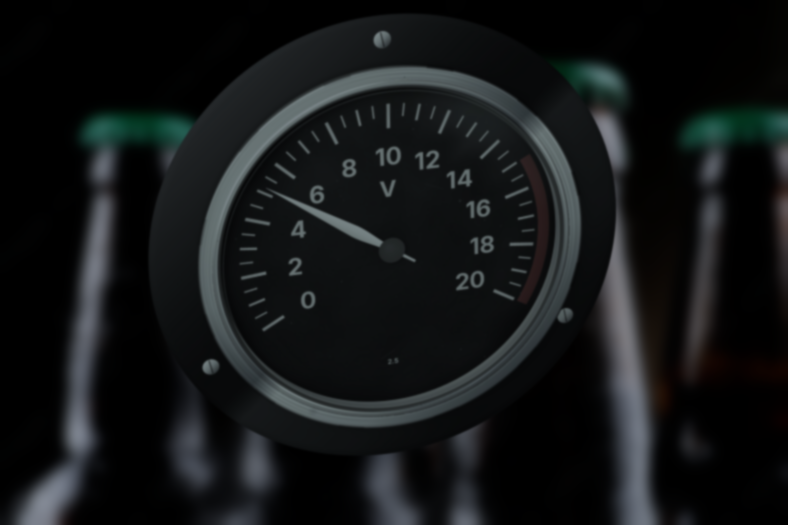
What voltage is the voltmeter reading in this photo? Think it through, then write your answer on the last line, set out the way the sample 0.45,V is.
5.25,V
